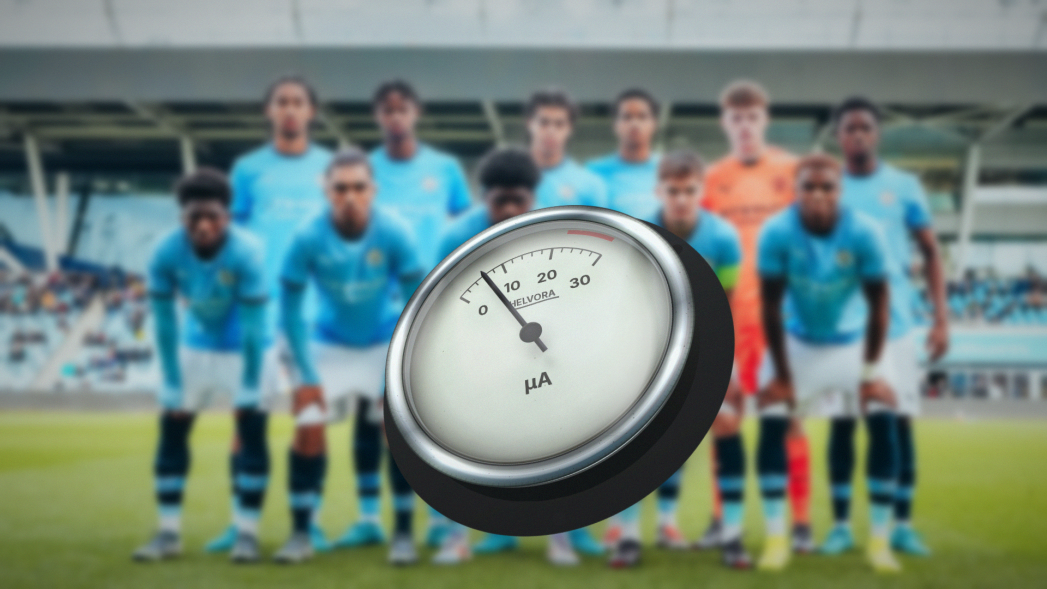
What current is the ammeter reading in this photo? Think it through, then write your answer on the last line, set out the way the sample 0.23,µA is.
6,µA
